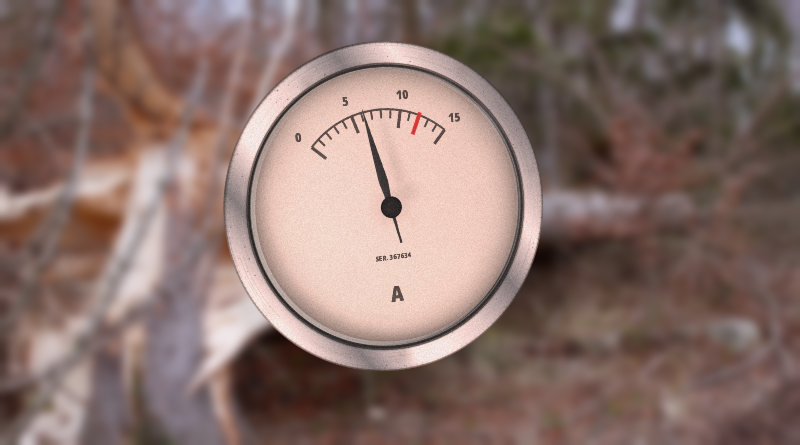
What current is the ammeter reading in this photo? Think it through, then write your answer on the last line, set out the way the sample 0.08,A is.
6,A
